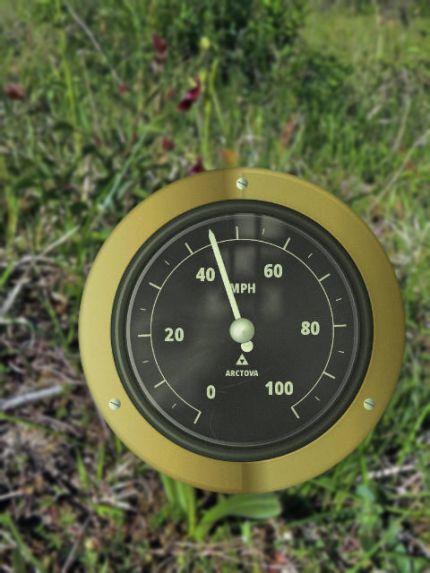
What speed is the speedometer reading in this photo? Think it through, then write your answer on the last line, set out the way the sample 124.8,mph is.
45,mph
